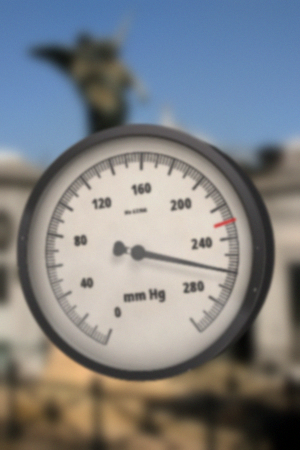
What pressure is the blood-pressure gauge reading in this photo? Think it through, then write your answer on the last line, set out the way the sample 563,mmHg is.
260,mmHg
